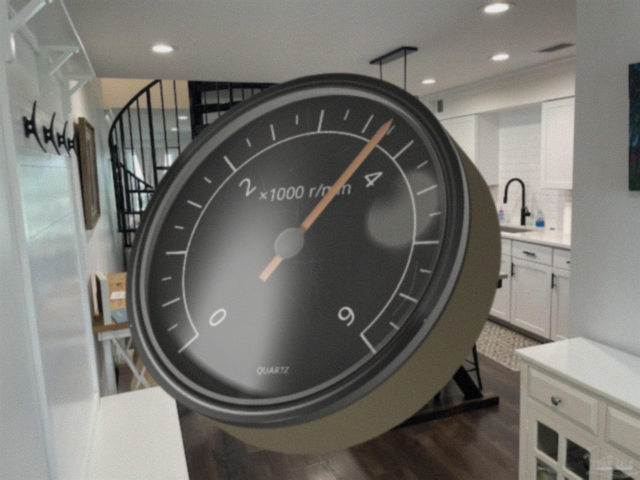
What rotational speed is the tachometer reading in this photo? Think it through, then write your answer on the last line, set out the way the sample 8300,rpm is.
3750,rpm
